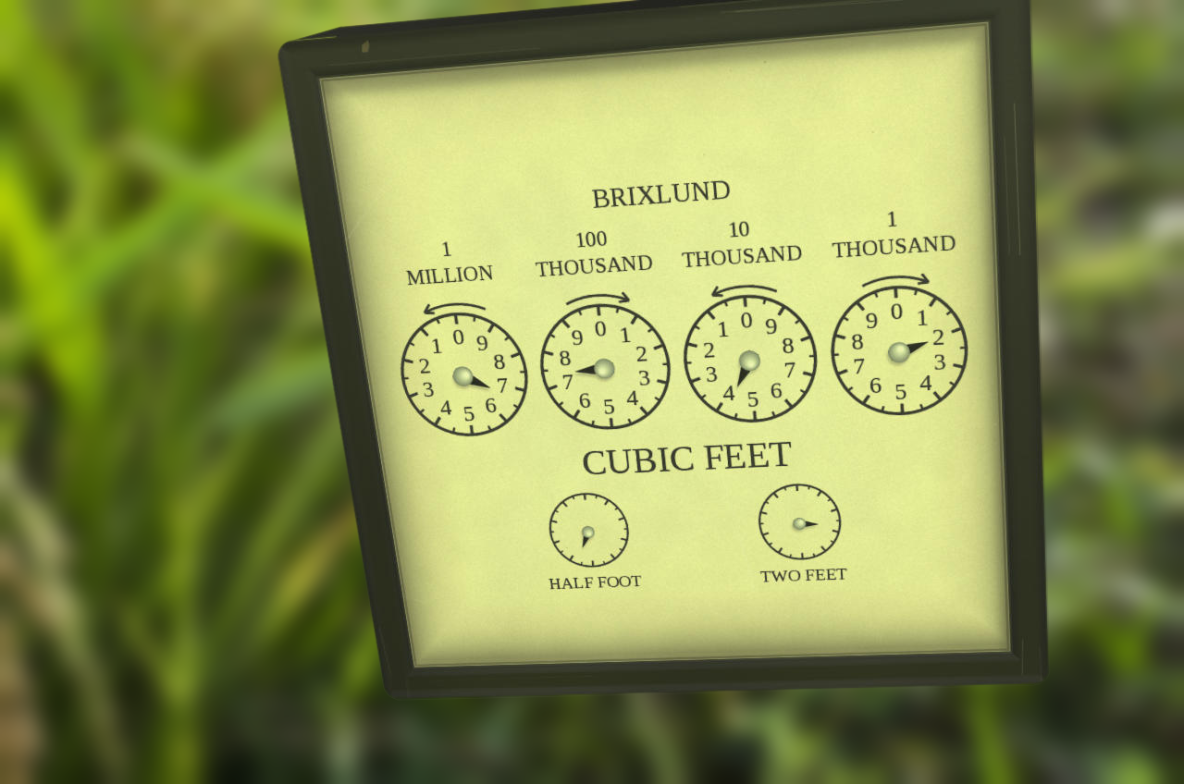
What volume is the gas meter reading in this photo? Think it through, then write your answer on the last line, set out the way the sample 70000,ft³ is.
674200,ft³
